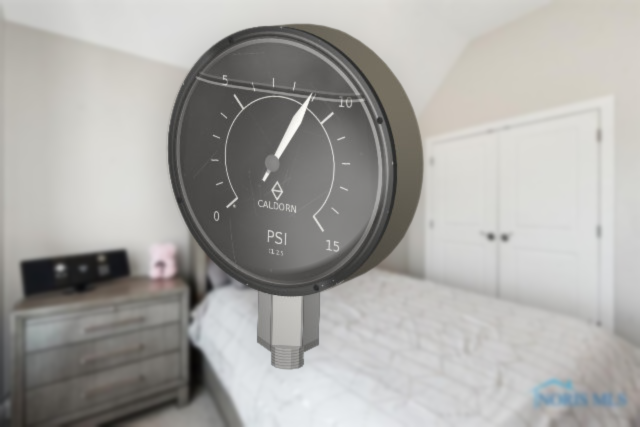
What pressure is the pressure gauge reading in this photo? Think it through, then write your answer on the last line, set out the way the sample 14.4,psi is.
9,psi
